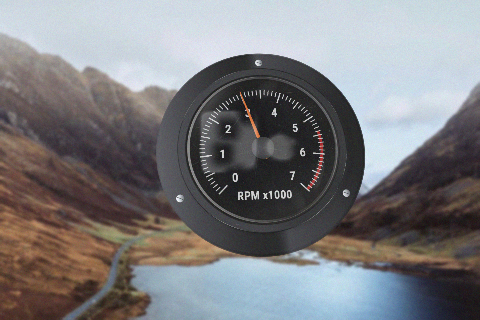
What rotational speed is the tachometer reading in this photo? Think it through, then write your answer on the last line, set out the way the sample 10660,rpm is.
3000,rpm
